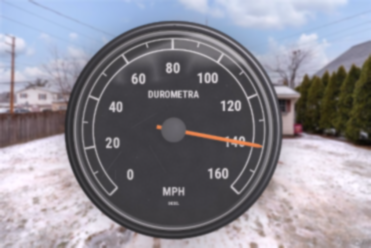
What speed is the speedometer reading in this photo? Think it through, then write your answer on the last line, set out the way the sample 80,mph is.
140,mph
